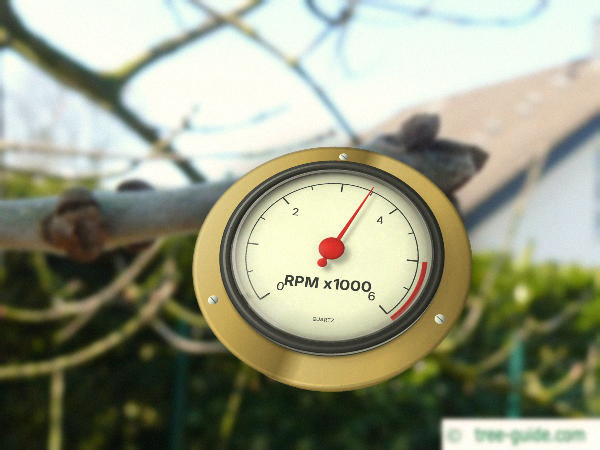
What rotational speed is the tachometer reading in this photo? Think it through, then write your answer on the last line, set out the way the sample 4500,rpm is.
3500,rpm
